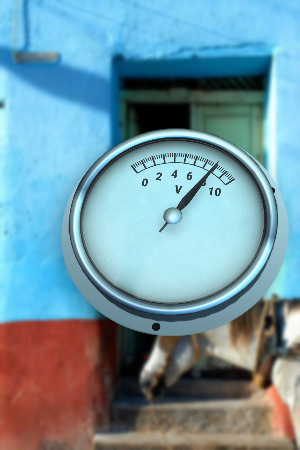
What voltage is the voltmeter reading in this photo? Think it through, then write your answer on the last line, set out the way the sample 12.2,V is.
8,V
